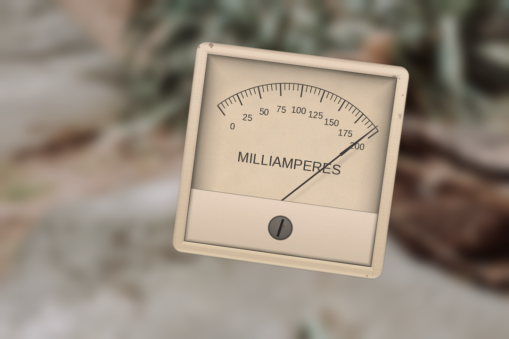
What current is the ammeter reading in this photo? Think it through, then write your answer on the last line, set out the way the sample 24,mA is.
195,mA
